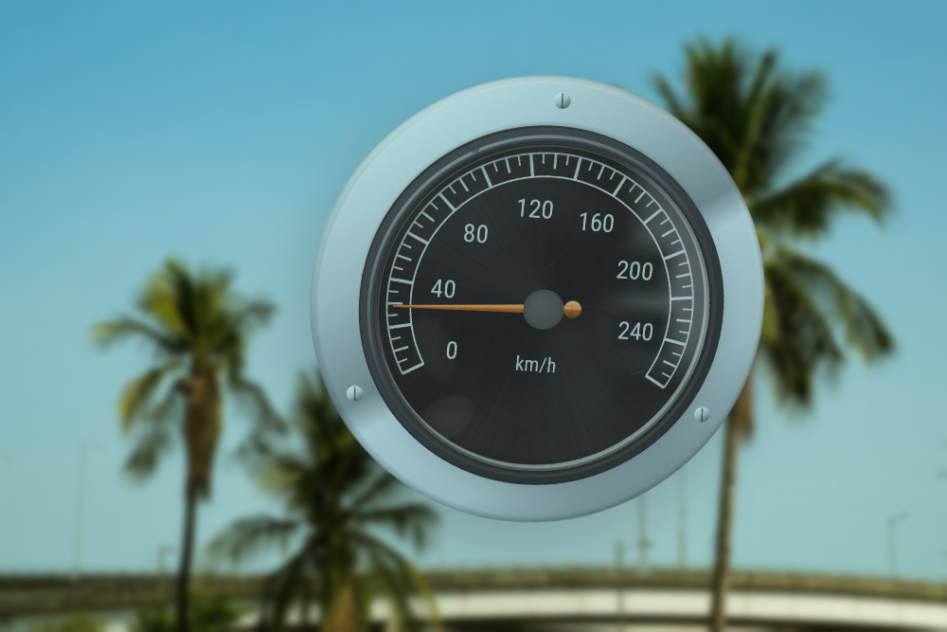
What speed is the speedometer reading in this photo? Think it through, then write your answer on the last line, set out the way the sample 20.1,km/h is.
30,km/h
